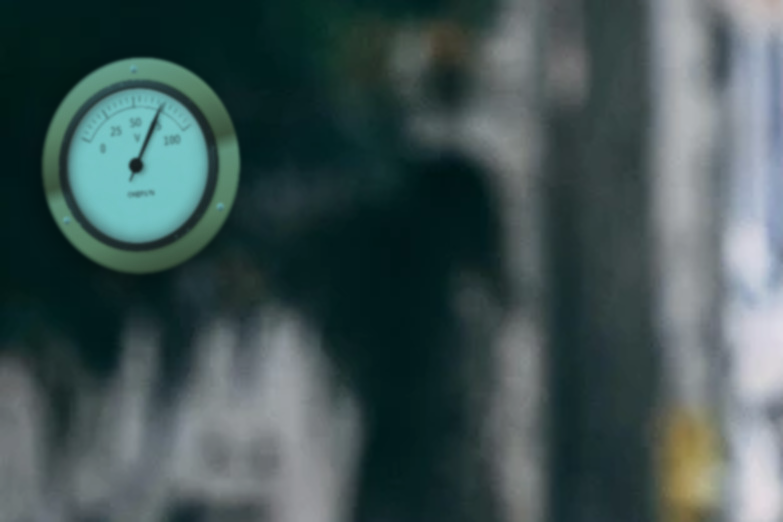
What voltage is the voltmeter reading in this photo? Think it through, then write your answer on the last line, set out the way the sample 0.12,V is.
75,V
